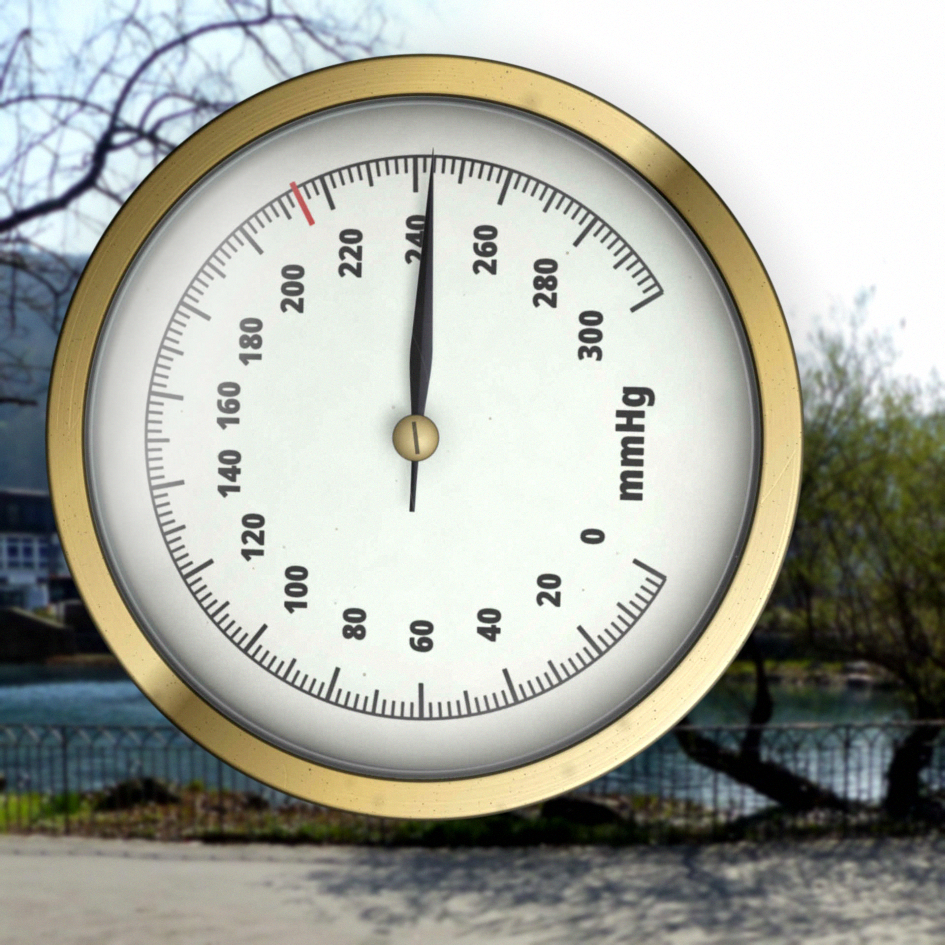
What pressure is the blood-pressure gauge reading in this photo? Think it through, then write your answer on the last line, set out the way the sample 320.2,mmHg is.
244,mmHg
